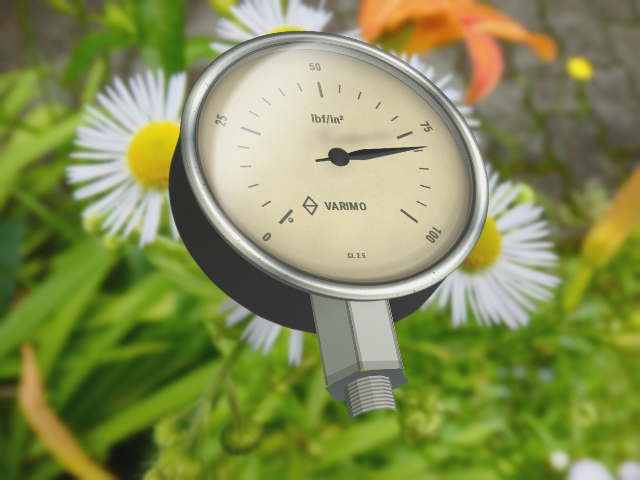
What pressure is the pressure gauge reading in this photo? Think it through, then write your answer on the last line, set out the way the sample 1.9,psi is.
80,psi
